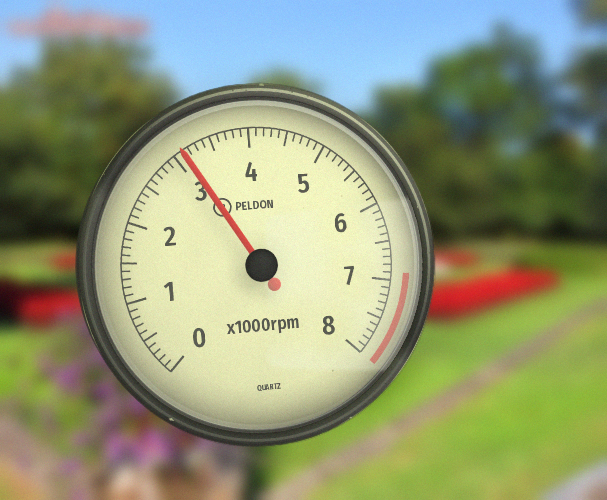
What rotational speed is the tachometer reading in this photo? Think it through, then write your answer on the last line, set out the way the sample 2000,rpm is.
3100,rpm
